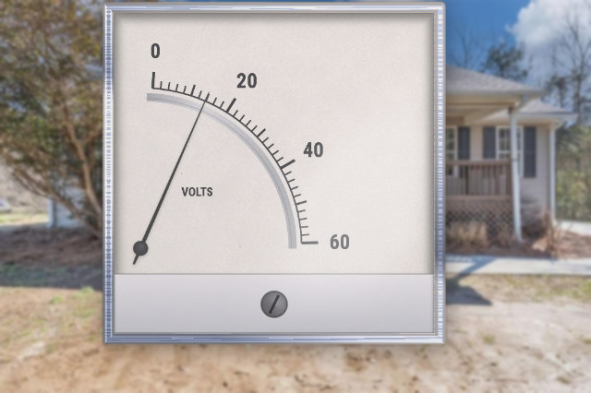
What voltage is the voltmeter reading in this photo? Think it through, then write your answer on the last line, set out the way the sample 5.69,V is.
14,V
